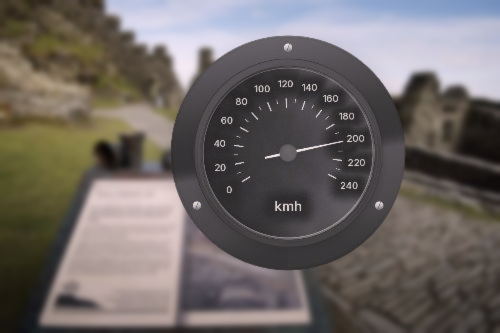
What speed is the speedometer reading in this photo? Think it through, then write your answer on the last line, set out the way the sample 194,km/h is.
200,km/h
